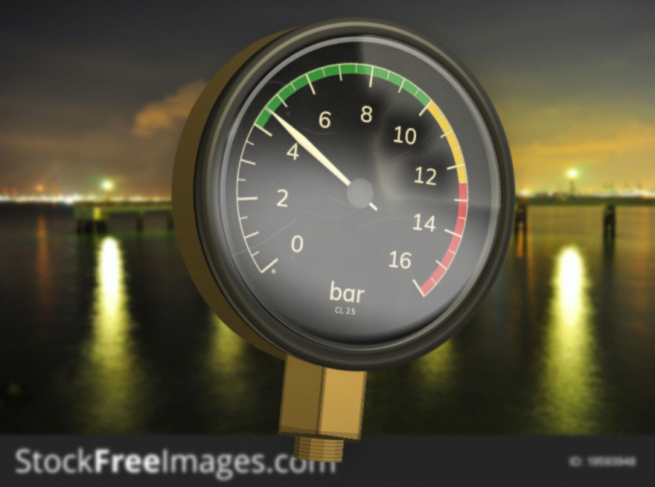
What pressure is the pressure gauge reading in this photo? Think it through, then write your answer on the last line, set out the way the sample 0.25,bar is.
4.5,bar
